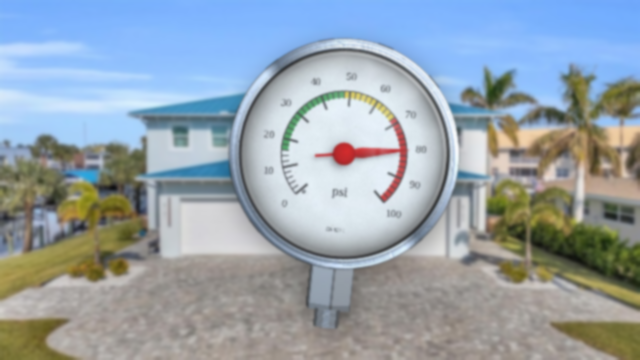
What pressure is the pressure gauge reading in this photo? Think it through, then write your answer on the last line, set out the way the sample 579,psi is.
80,psi
